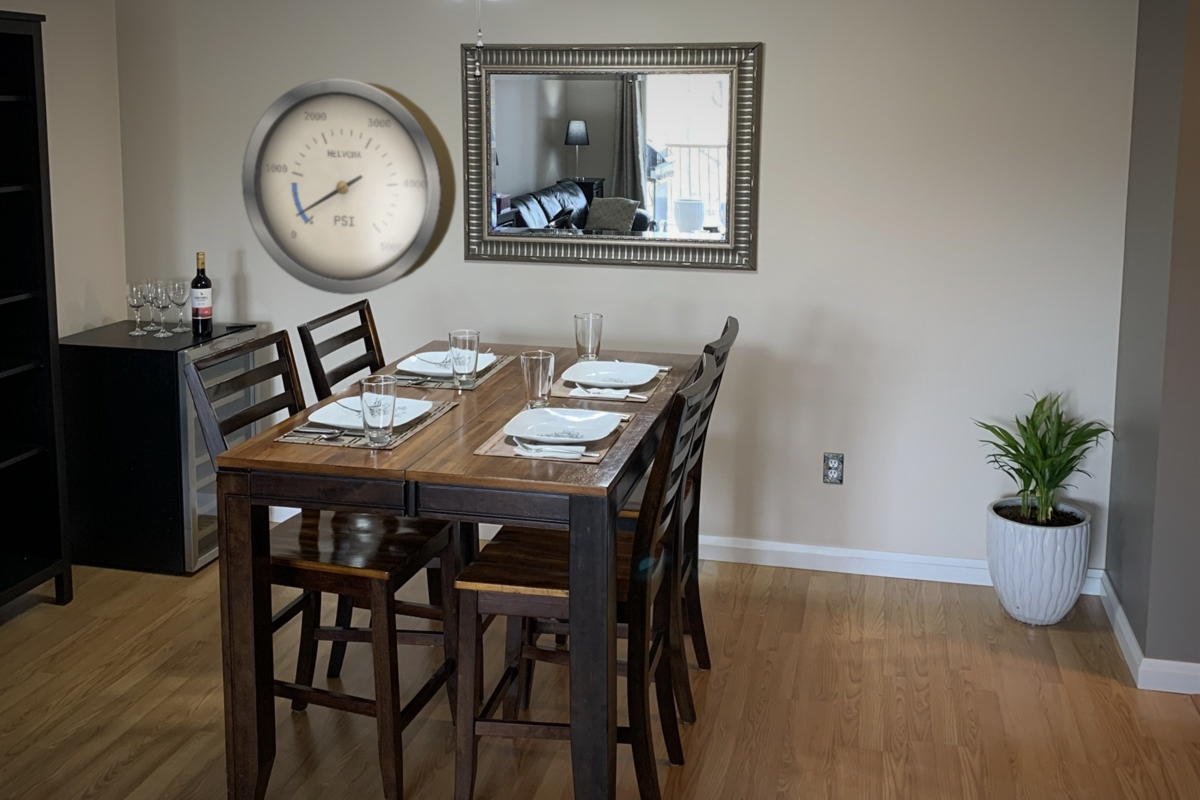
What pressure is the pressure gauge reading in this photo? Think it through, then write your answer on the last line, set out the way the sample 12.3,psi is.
200,psi
